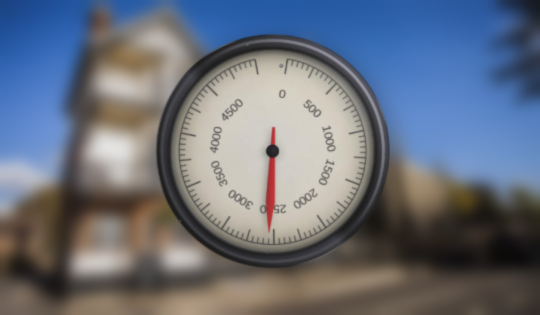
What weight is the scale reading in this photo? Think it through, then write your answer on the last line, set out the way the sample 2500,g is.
2550,g
